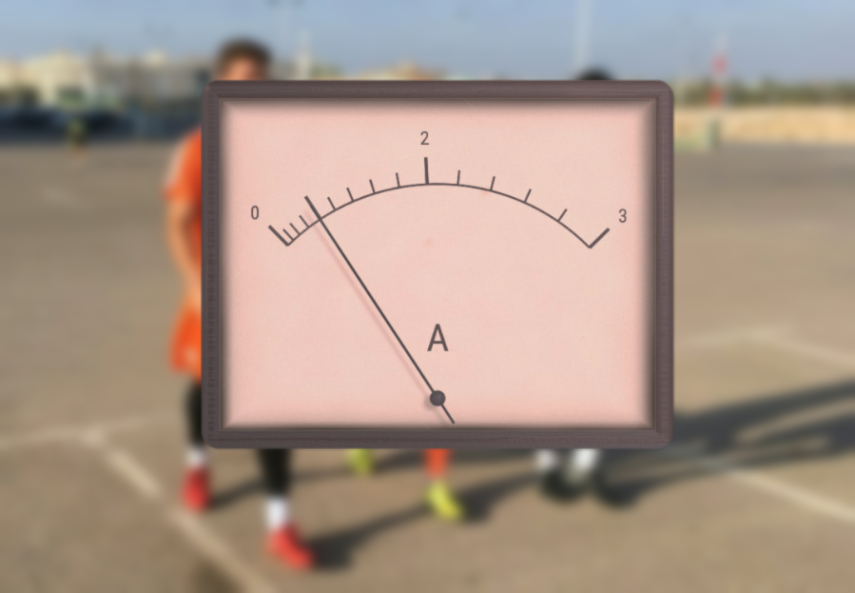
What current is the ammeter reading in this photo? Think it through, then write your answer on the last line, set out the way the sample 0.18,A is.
1,A
